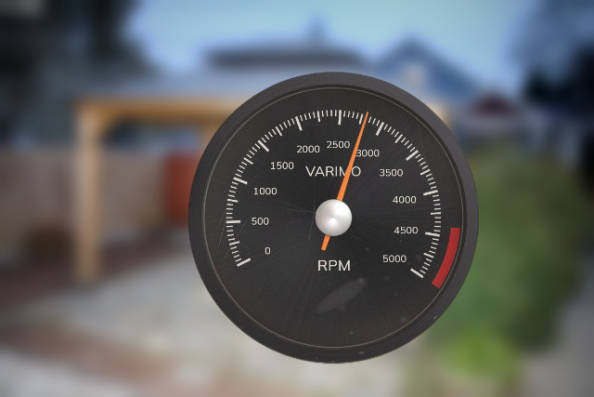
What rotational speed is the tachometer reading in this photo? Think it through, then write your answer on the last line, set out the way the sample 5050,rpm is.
2800,rpm
